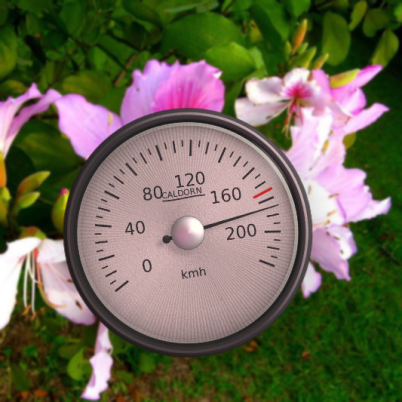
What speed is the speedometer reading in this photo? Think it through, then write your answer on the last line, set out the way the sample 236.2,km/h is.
185,km/h
